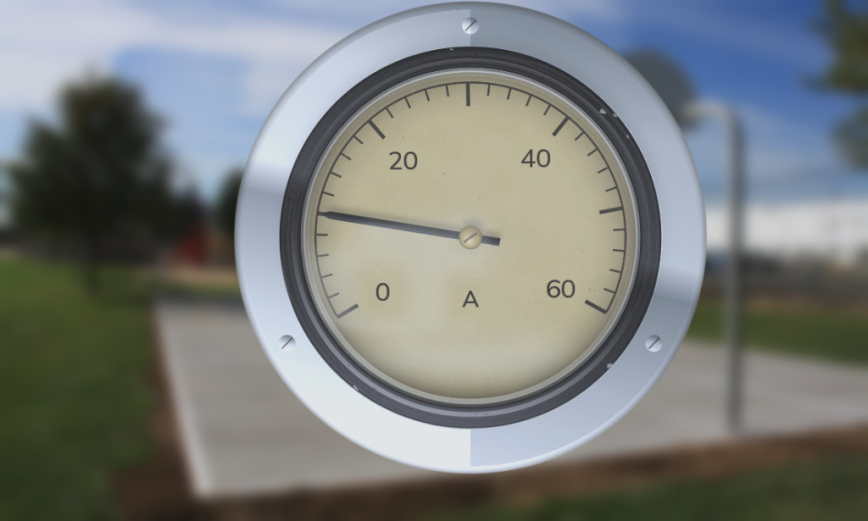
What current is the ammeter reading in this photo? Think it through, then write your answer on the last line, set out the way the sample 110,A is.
10,A
